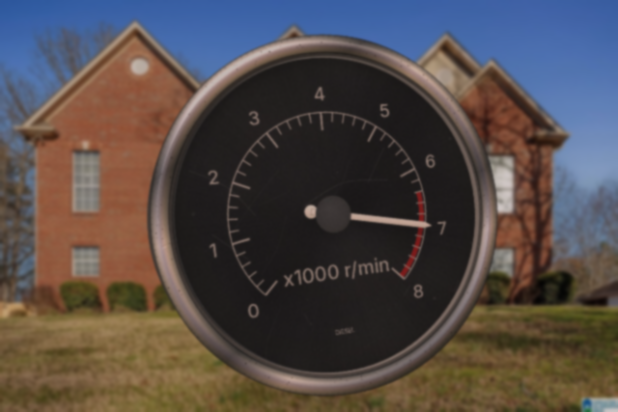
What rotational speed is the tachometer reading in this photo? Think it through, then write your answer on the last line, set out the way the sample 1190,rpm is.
7000,rpm
